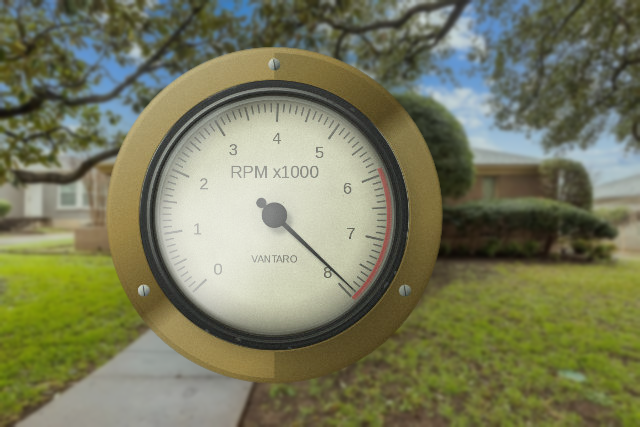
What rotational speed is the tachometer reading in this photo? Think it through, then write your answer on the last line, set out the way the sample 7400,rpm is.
7900,rpm
